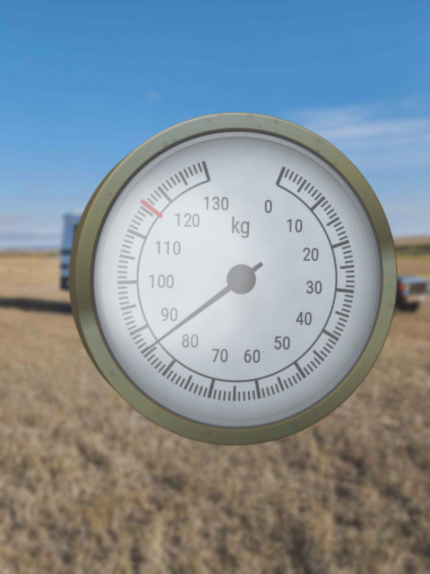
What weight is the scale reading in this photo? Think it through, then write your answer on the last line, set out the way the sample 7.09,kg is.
86,kg
